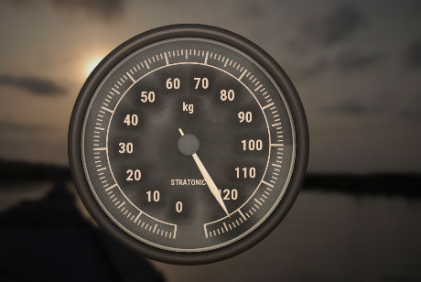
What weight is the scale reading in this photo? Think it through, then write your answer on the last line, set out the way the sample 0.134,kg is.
123,kg
